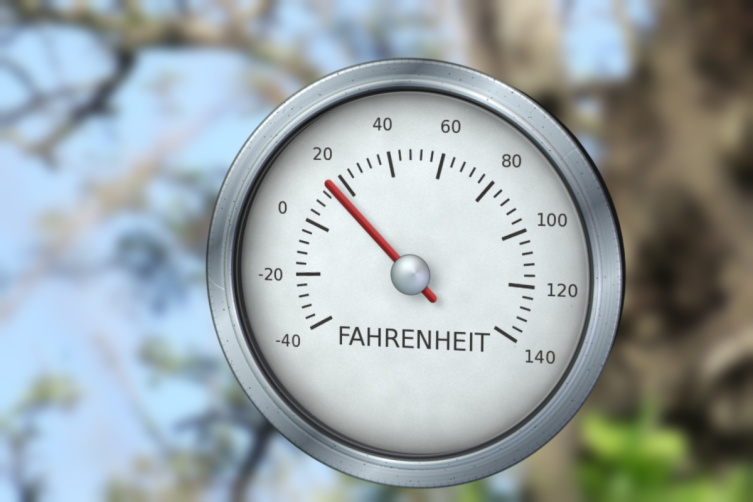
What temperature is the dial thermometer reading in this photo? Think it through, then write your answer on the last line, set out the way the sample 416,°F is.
16,°F
